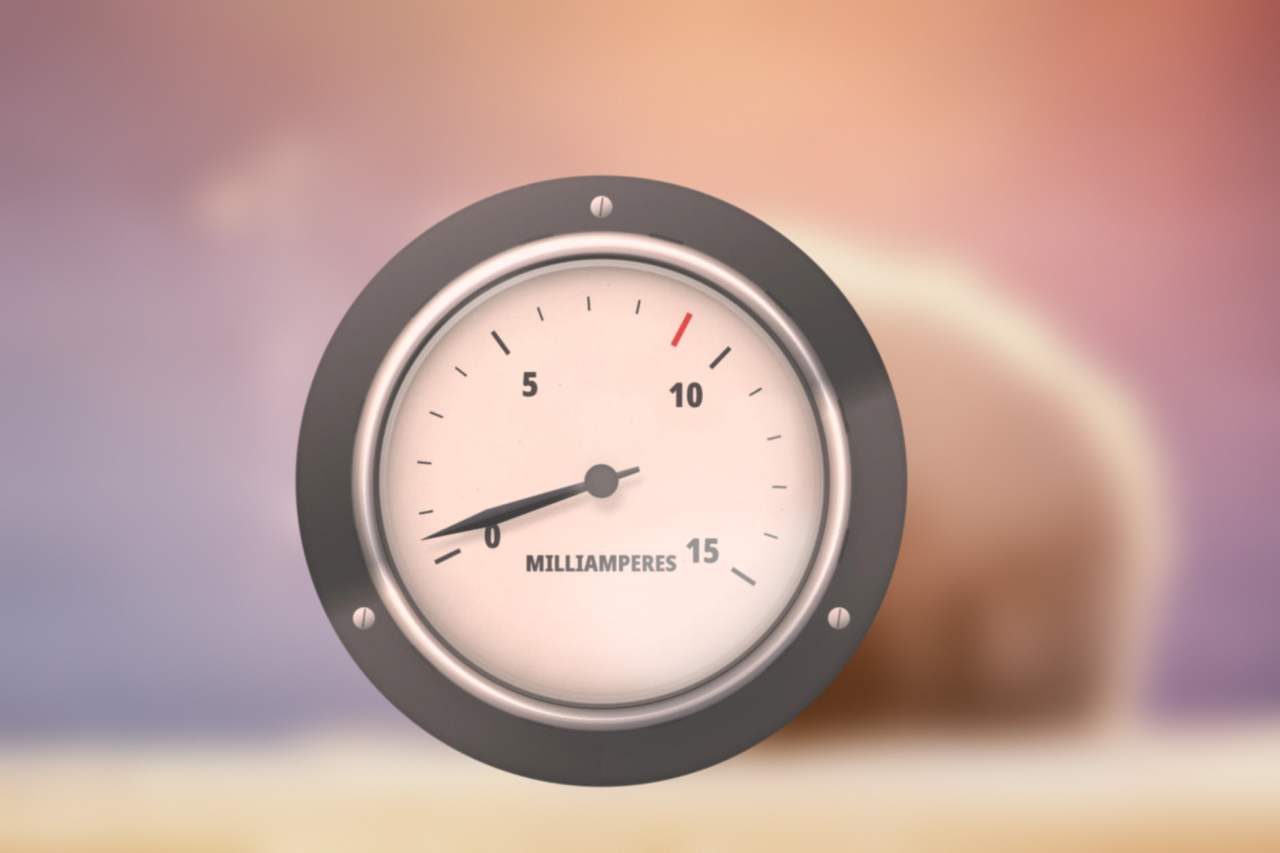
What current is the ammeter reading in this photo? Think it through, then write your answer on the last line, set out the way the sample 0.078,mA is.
0.5,mA
